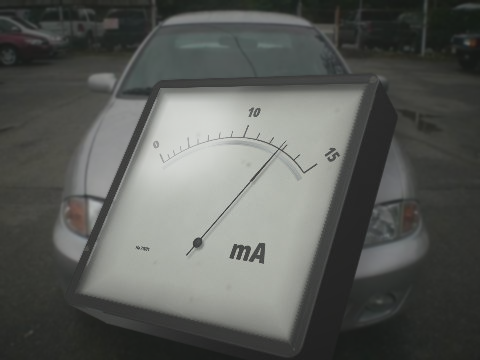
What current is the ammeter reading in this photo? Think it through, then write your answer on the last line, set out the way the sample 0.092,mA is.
13,mA
